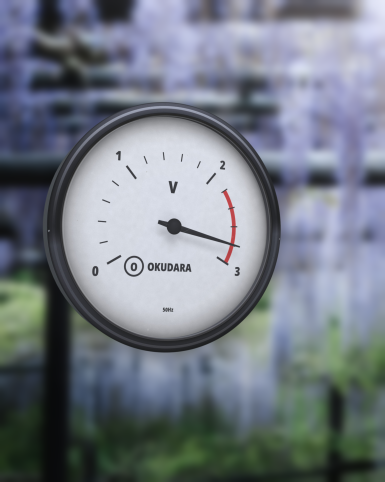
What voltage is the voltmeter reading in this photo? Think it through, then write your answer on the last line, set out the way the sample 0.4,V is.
2.8,V
